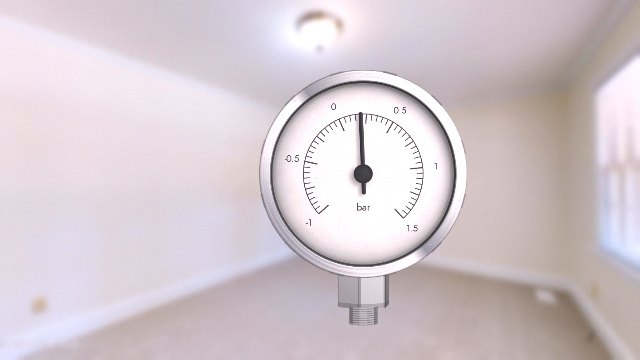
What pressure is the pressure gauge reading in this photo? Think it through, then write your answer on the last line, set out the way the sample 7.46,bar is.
0.2,bar
